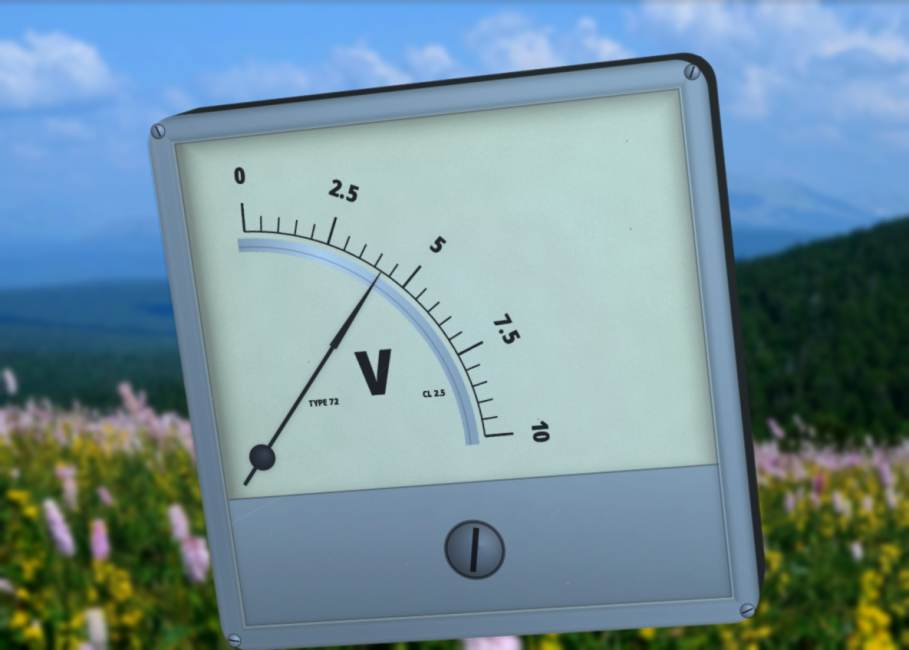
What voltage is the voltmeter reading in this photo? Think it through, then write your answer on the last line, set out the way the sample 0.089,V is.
4.25,V
